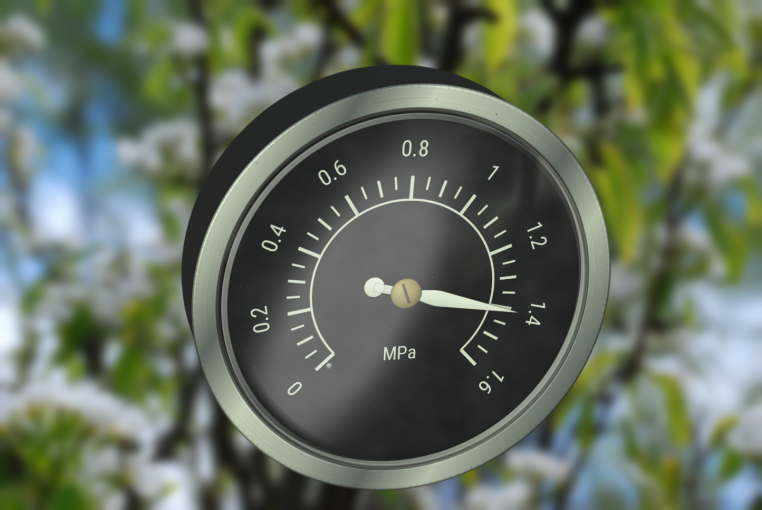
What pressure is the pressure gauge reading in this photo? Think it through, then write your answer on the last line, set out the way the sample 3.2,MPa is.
1.4,MPa
